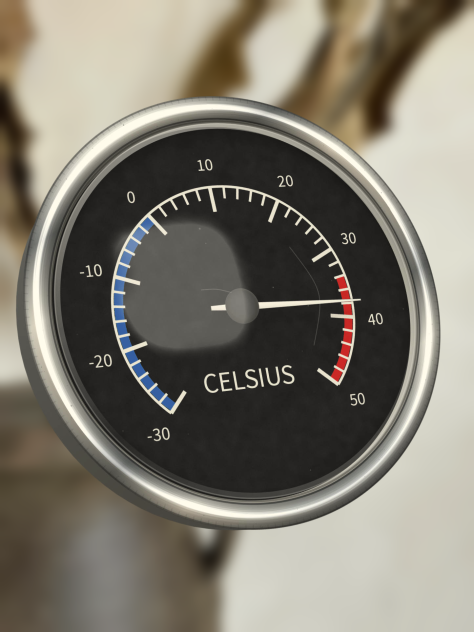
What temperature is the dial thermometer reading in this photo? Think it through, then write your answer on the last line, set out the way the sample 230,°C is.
38,°C
